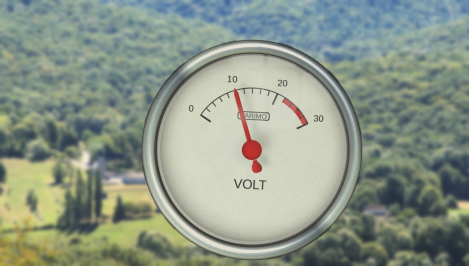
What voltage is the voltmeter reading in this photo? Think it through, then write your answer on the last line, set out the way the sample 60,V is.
10,V
